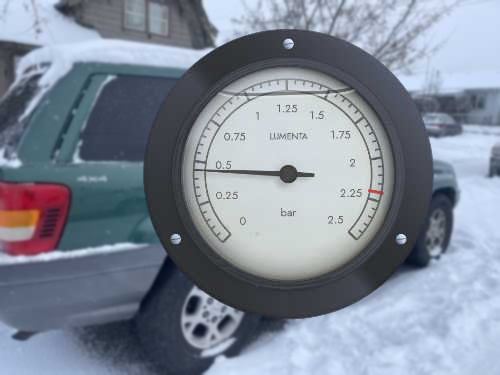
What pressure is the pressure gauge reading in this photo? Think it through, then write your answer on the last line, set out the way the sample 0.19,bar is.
0.45,bar
